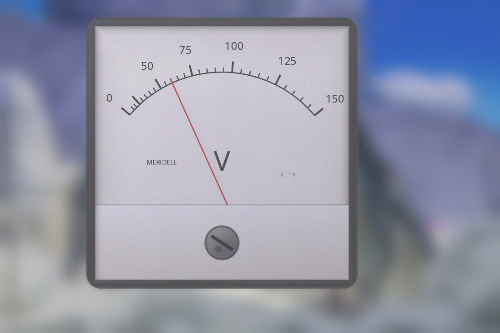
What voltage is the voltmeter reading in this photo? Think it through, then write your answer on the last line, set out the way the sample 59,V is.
60,V
